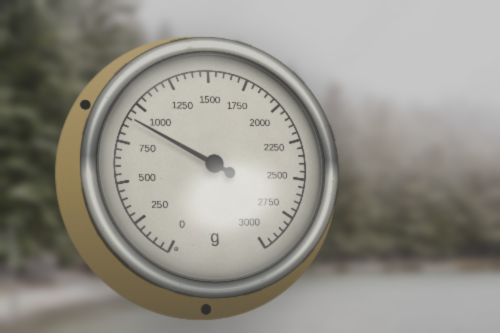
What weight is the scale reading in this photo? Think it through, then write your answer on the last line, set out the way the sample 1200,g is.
900,g
